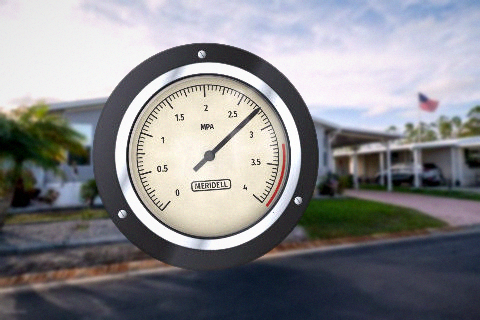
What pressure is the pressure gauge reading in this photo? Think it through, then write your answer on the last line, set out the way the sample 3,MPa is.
2.75,MPa
